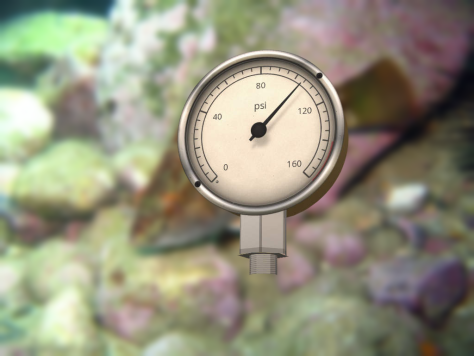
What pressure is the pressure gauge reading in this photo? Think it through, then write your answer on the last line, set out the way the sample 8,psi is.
105,psi
